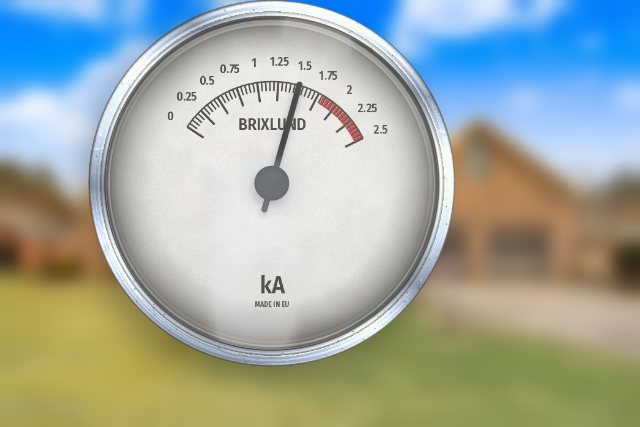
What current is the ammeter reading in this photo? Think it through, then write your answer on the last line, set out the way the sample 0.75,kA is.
1.5,kA
